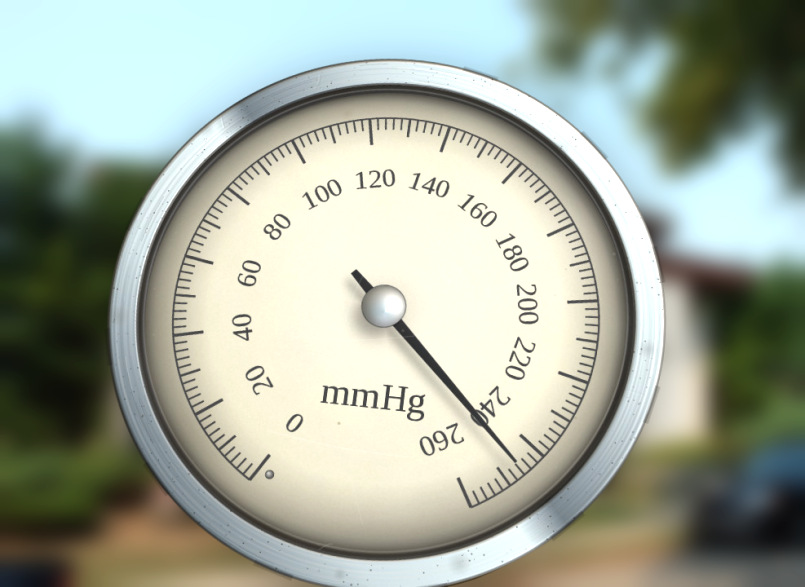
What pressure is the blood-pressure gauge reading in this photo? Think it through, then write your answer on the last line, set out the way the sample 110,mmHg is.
246,mmHg
